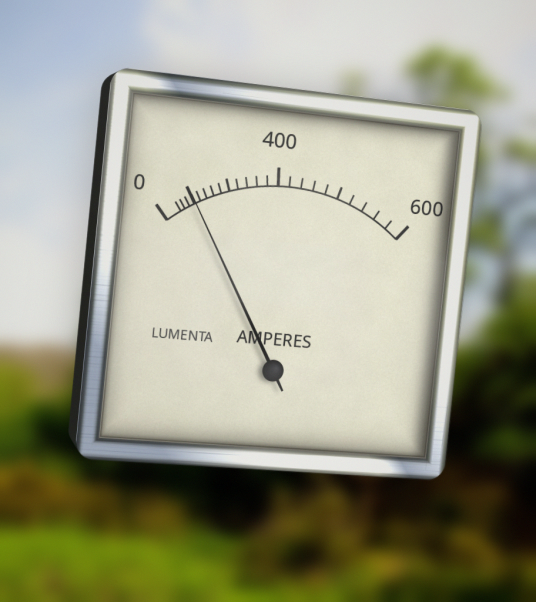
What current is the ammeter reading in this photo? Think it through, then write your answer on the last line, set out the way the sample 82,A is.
200,A
